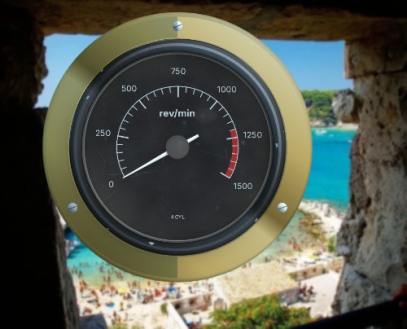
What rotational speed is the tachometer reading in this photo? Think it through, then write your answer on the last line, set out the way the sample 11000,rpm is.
0,rpm
